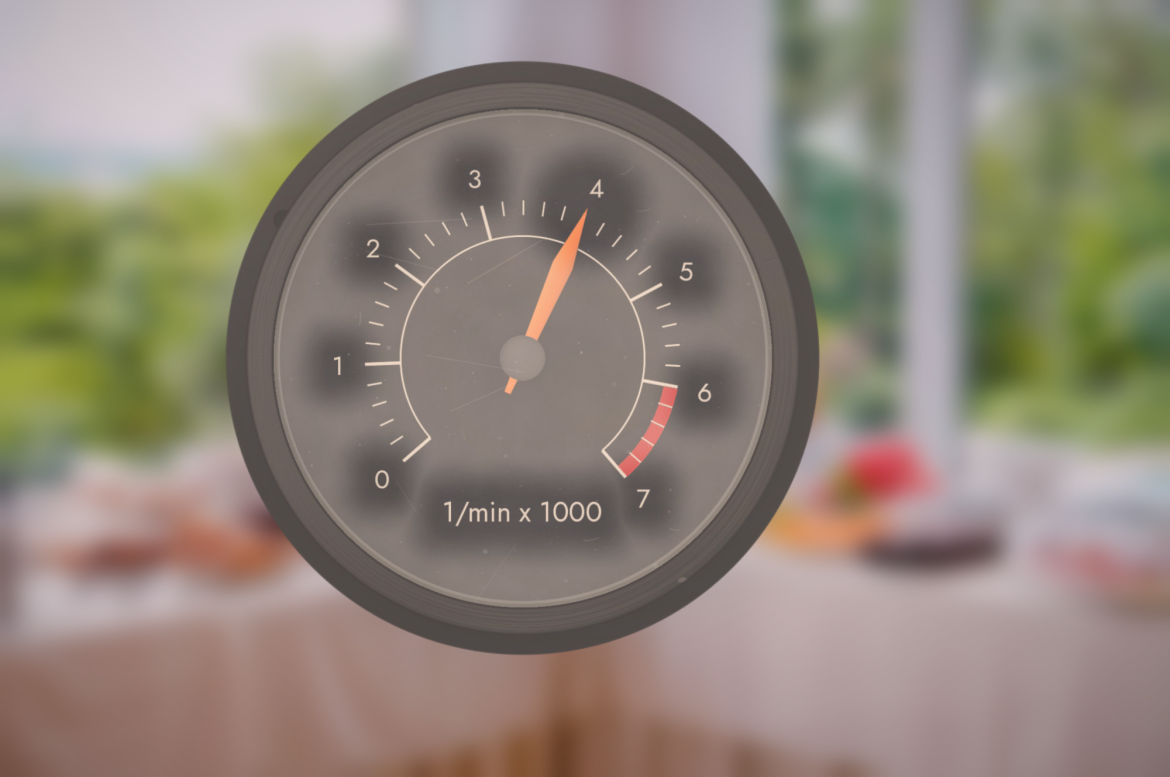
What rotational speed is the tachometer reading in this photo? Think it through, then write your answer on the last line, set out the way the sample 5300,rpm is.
4000,rpm
